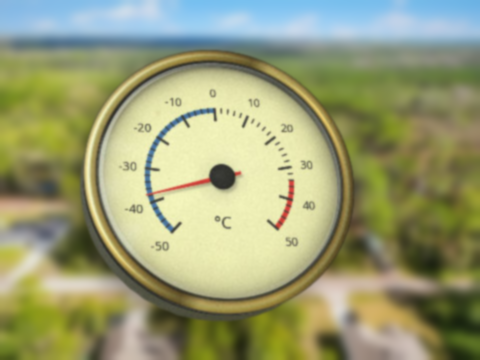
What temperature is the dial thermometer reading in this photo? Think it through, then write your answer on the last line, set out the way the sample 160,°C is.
-38,°C
